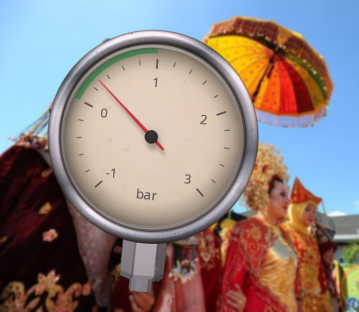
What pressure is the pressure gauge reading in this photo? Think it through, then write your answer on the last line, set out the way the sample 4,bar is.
0.3,bar
